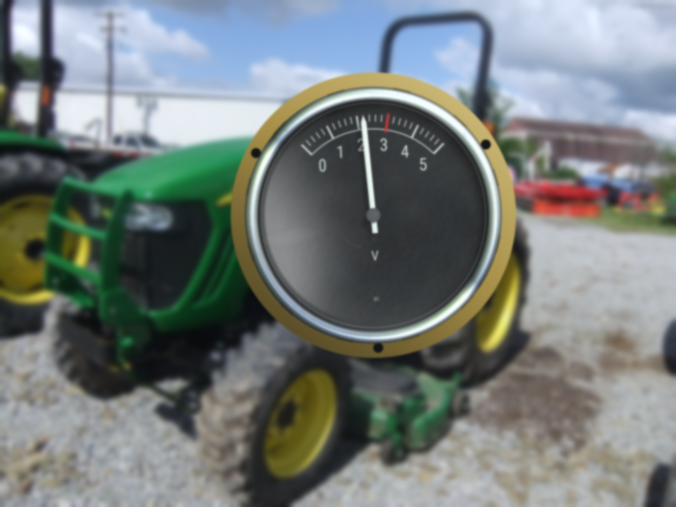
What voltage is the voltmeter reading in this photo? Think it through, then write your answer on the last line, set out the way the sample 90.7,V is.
2.2,V
